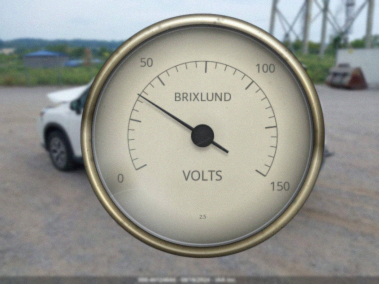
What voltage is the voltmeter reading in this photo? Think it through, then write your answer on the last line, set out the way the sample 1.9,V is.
37.5,V
